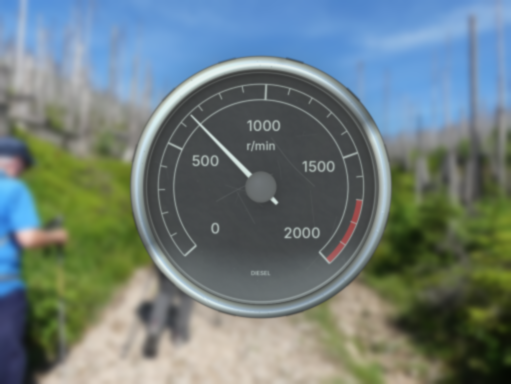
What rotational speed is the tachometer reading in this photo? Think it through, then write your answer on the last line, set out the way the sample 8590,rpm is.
650,rpm
